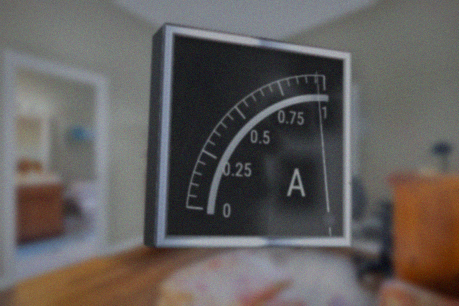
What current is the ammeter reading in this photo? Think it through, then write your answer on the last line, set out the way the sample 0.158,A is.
0.95,A
